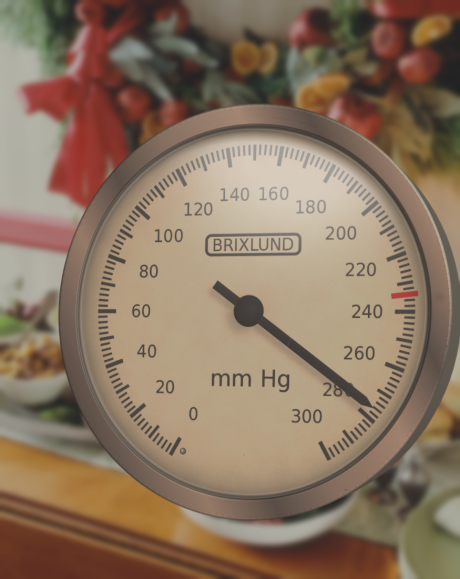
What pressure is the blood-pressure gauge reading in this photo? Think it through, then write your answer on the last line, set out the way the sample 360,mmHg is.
276,mmHg
